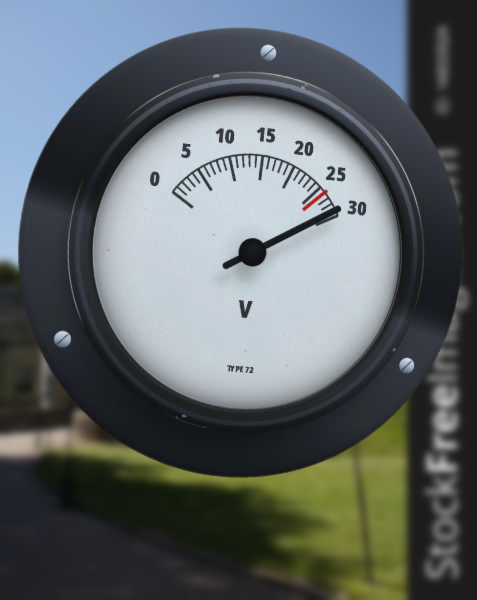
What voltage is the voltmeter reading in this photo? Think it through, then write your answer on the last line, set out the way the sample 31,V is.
29,V
